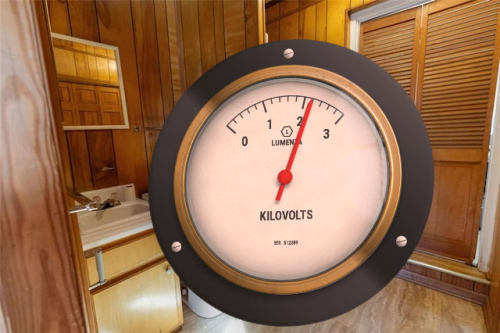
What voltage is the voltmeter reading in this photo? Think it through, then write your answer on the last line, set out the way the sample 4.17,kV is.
2.2,kV
